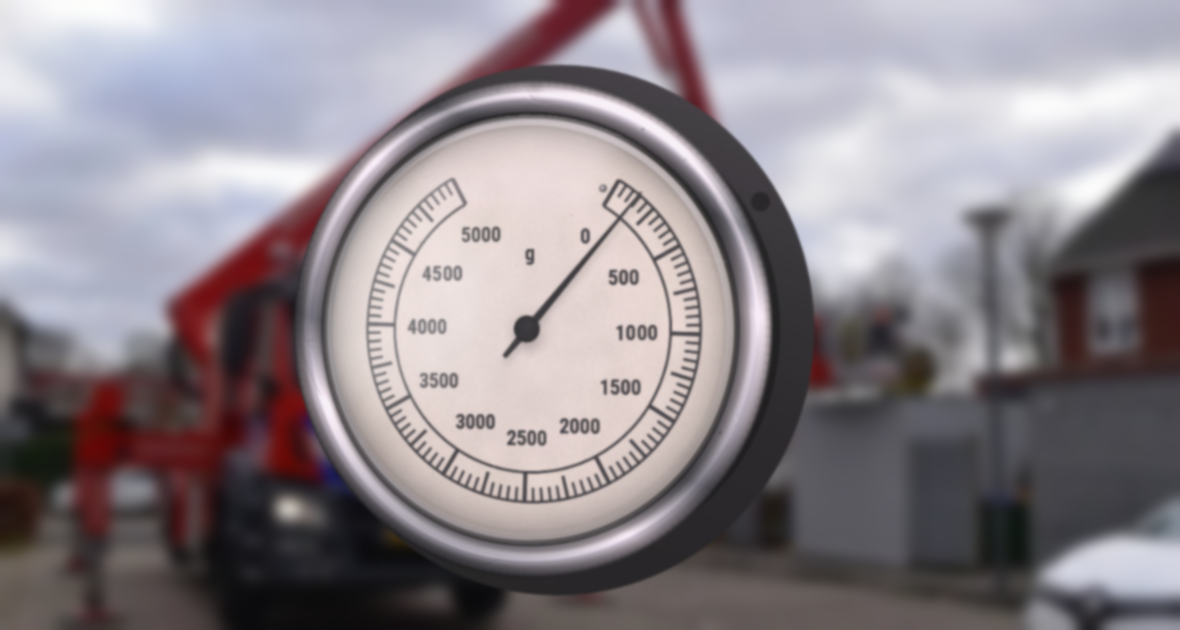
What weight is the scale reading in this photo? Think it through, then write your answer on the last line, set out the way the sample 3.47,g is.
150,g
